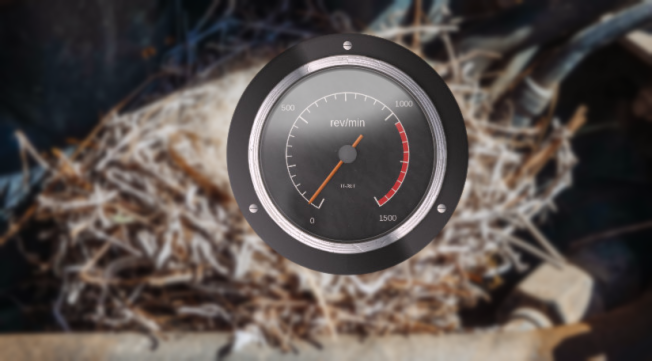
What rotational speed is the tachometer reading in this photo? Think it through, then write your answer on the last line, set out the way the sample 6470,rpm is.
50,rpm
